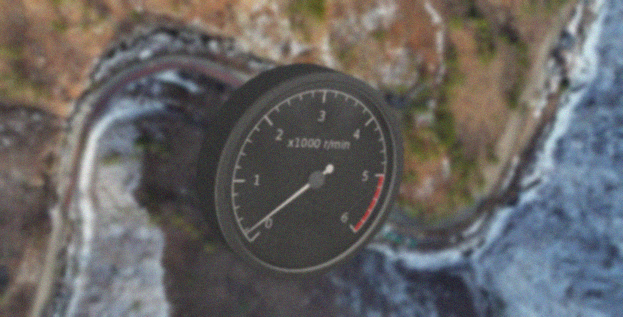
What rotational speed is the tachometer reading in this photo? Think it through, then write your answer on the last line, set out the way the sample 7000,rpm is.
200,rpm
